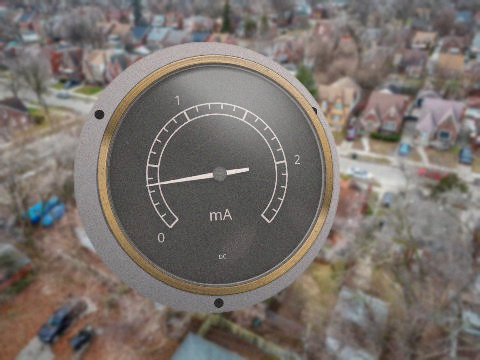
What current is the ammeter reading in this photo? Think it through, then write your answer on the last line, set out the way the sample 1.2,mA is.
0.35,mA
